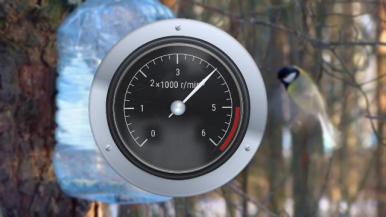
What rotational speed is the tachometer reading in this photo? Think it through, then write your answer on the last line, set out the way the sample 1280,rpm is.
4000,rpm
